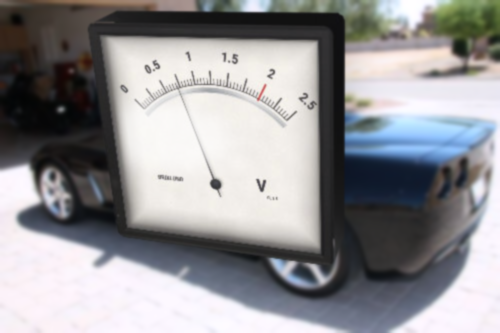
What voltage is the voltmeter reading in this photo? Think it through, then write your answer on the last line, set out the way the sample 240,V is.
0.75,V
